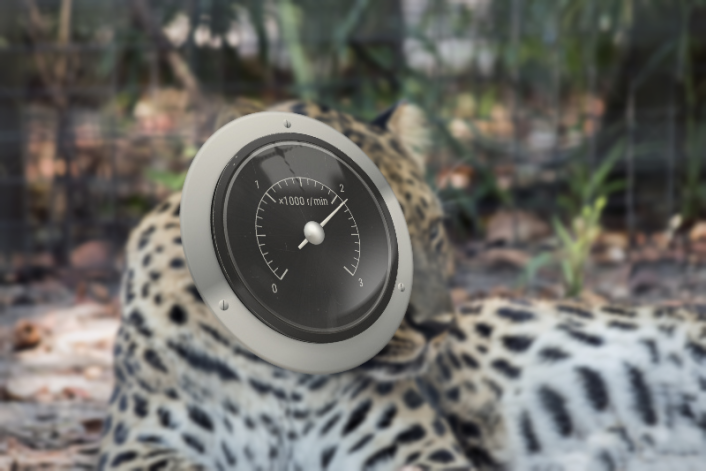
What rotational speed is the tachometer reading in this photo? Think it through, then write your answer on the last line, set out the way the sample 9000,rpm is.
2100,rpm
